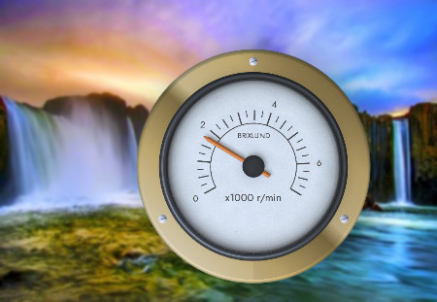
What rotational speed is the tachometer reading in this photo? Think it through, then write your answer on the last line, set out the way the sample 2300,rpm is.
1750,rpm
